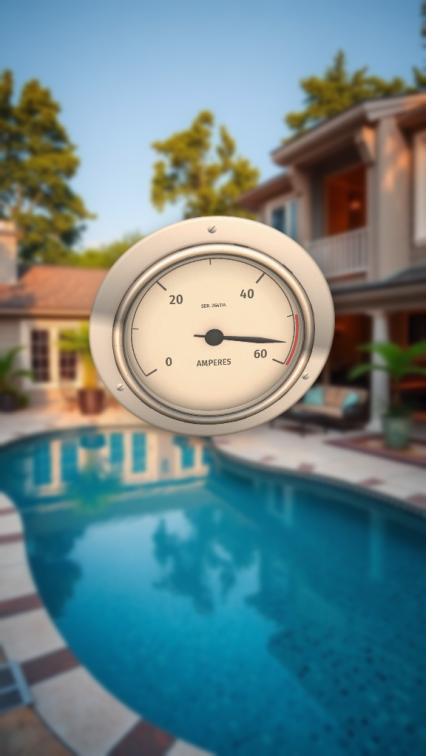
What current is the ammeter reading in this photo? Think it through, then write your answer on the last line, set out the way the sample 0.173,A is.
55,A
